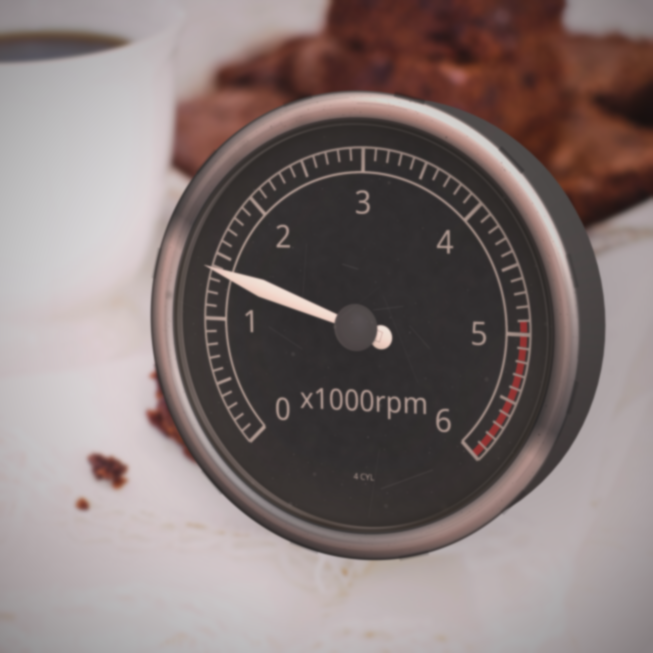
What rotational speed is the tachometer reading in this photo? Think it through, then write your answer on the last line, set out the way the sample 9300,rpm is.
1400,rpm
